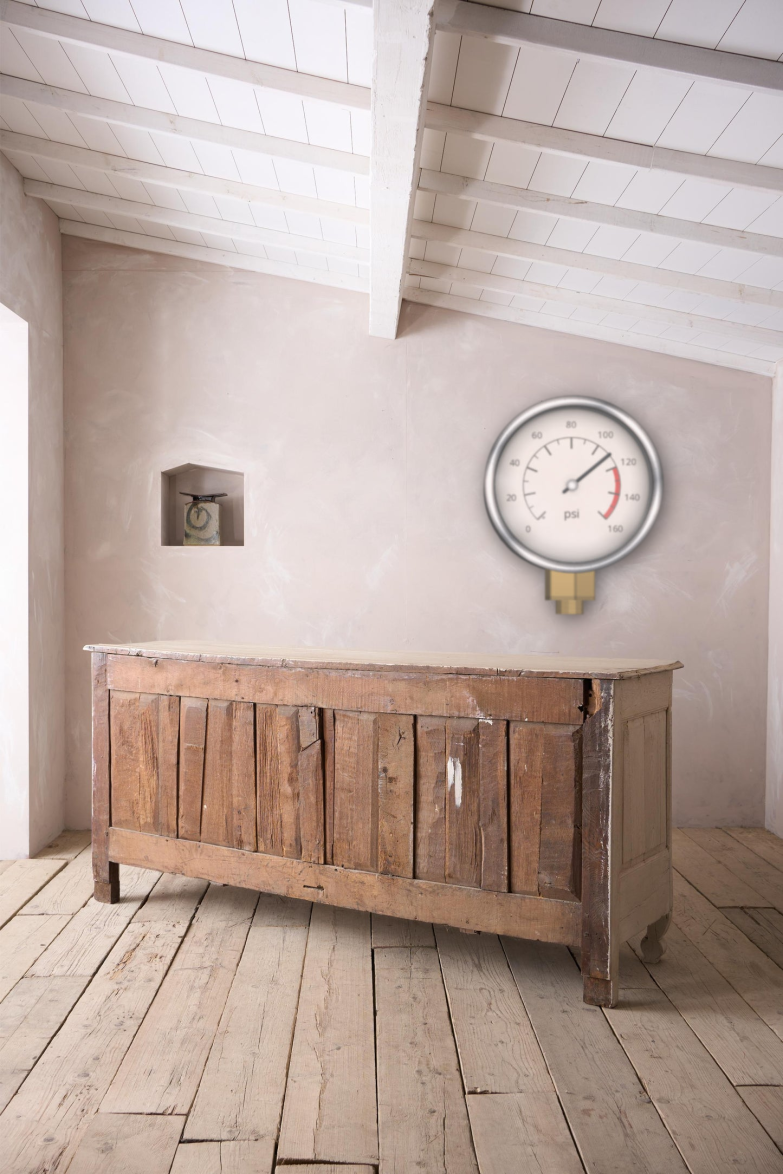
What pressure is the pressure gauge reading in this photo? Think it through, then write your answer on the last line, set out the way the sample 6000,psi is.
110,psi
